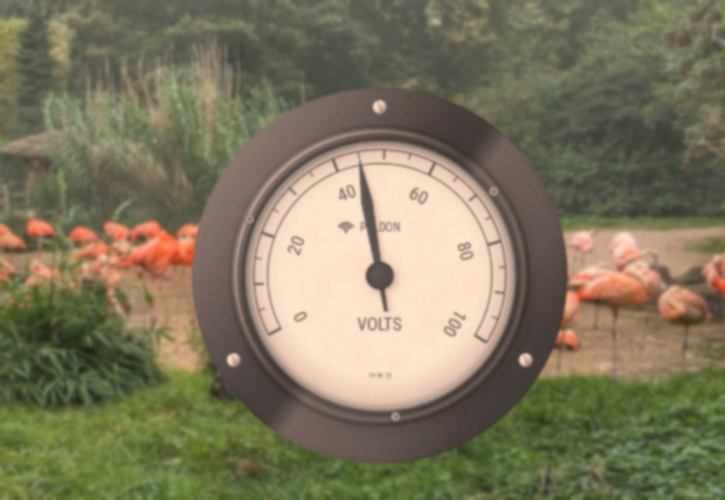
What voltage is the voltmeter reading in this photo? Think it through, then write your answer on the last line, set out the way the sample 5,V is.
45,V
